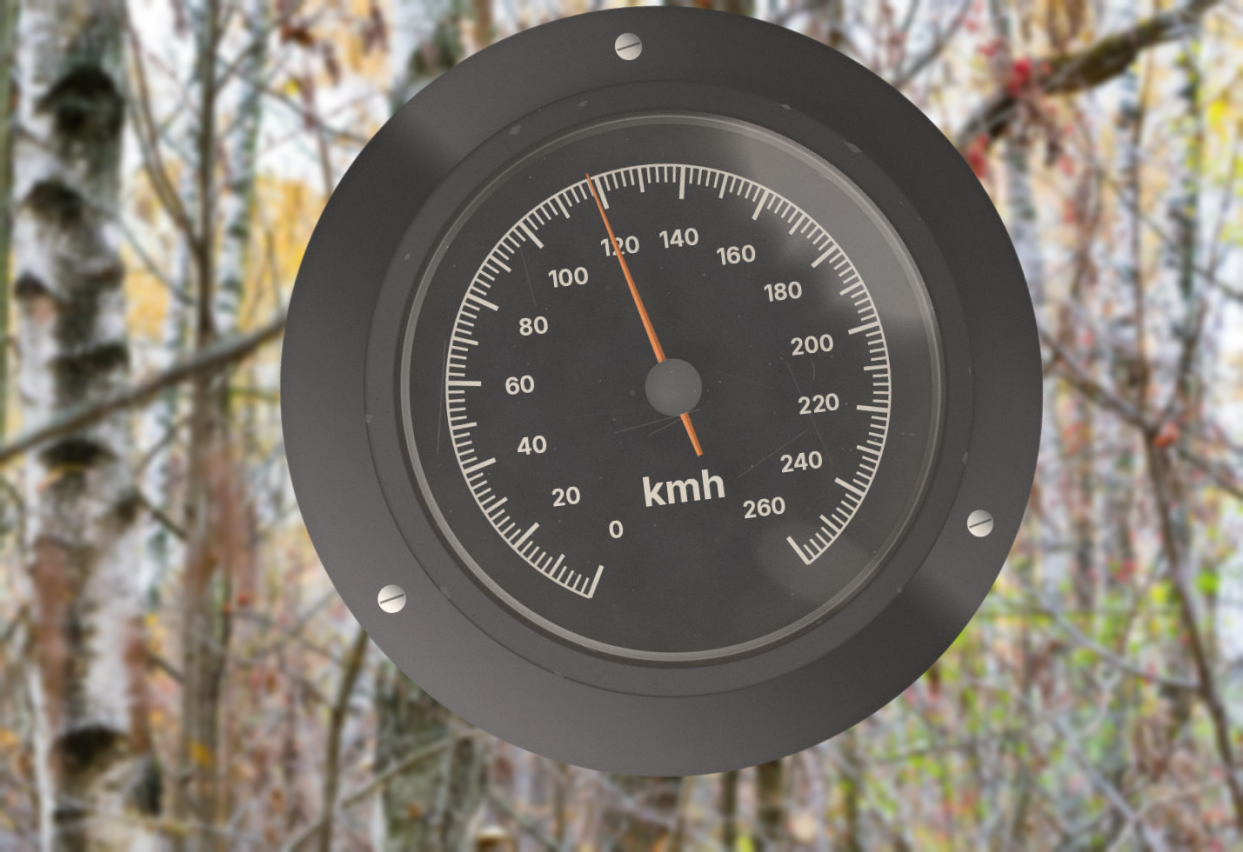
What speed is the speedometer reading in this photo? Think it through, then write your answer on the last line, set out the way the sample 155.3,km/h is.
118,km/h
